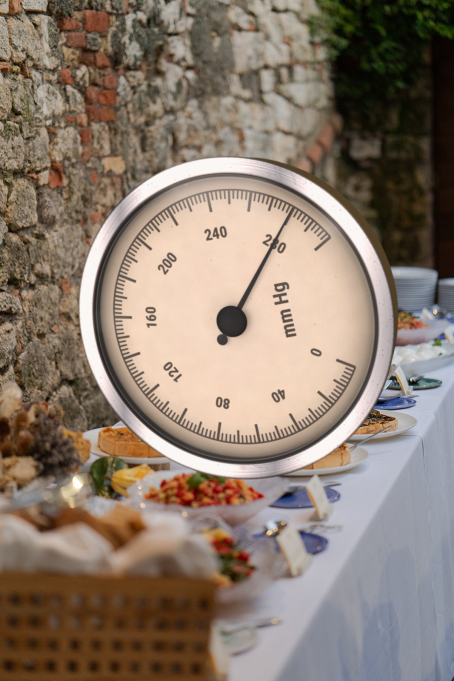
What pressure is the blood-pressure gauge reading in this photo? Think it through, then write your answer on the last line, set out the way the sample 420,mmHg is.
280,mmHg
